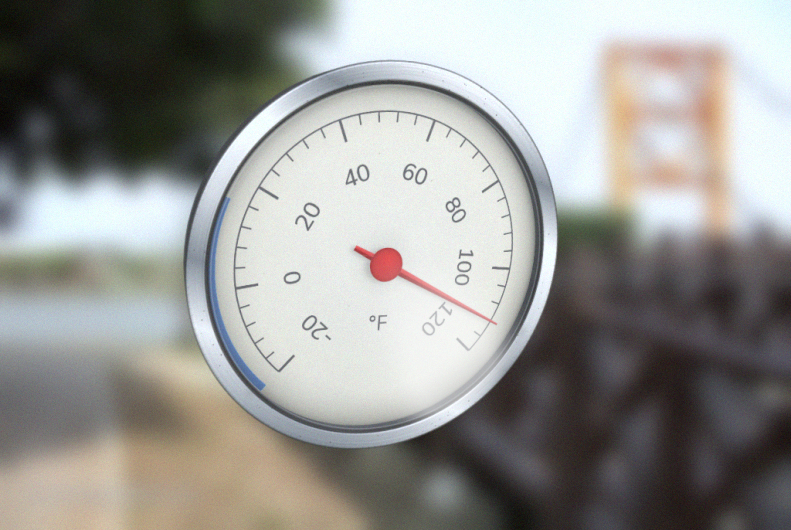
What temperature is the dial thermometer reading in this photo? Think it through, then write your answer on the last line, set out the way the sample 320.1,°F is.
112,°F
